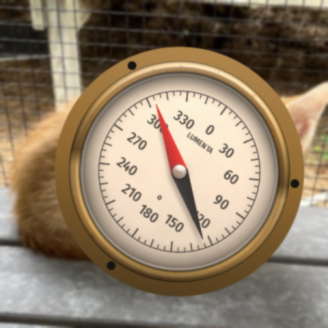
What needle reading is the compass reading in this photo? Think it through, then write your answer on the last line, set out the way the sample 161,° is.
305,°
